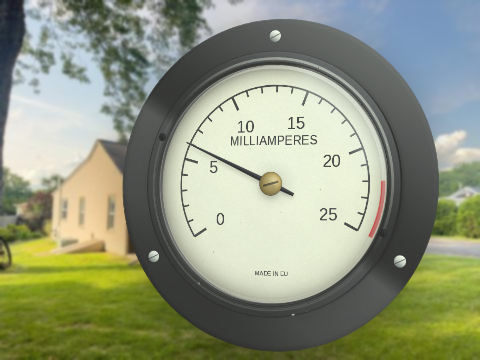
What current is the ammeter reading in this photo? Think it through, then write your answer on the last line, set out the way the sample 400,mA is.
6,mA
